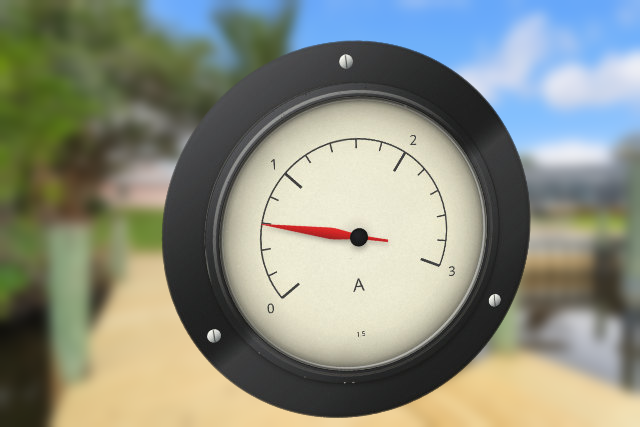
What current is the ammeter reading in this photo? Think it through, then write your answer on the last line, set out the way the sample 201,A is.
0.6,A
